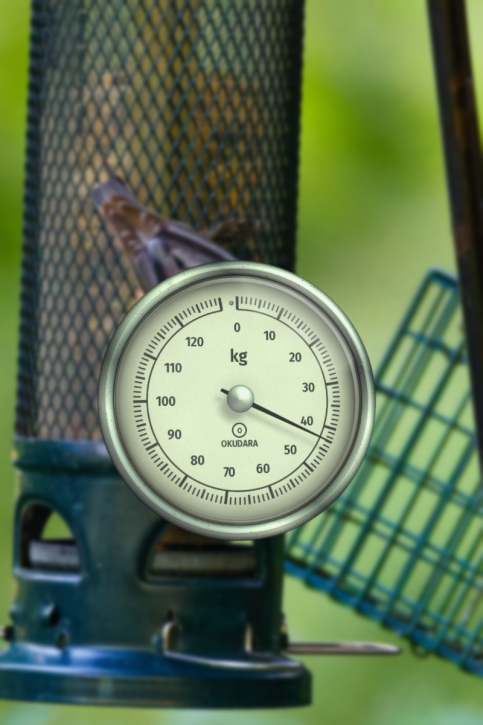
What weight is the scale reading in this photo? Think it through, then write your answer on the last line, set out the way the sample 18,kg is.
43,kg
